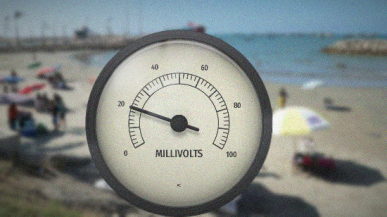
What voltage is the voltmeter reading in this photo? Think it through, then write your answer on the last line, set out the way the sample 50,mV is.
20,mV
